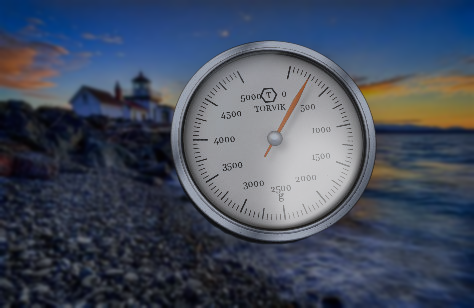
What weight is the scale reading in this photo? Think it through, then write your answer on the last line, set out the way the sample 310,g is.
250,g
